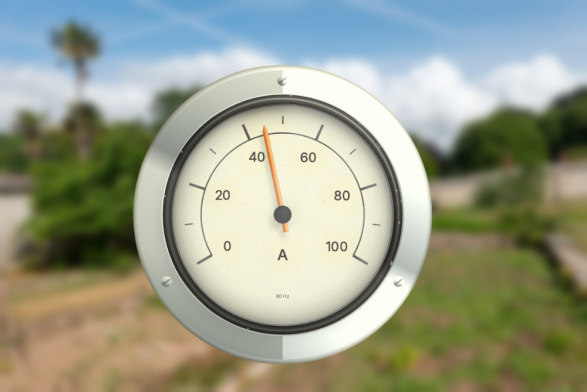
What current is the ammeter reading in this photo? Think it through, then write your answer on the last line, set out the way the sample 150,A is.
45,A
